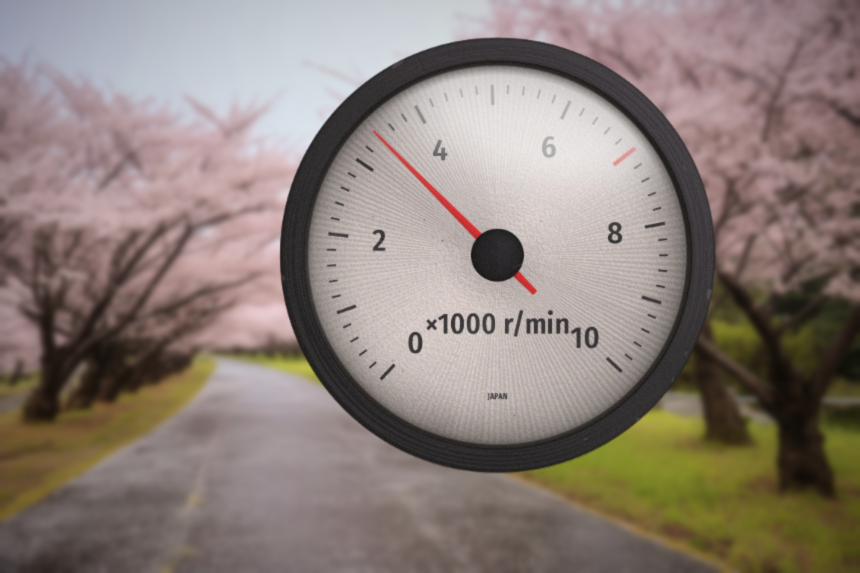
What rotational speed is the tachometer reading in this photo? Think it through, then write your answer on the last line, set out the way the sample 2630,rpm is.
3400,rpm
